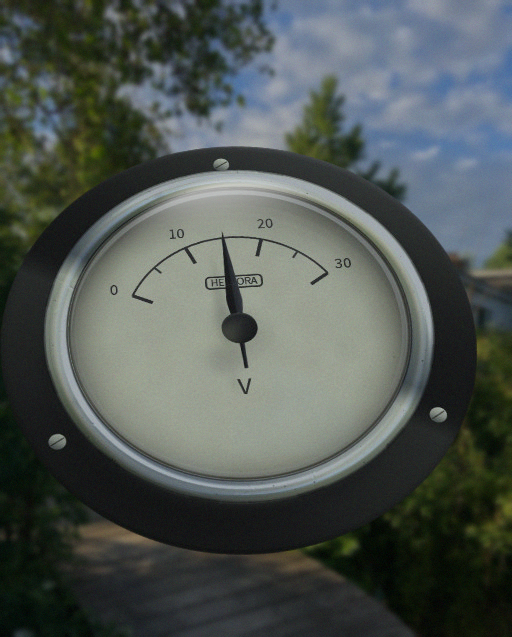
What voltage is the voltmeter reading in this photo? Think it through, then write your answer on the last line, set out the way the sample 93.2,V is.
15,V
